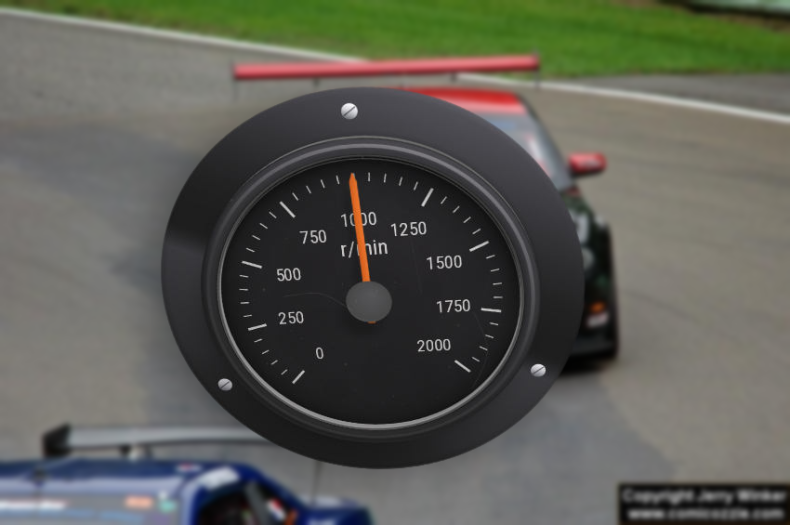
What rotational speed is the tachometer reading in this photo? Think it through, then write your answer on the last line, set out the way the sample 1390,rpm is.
1000,rpm
